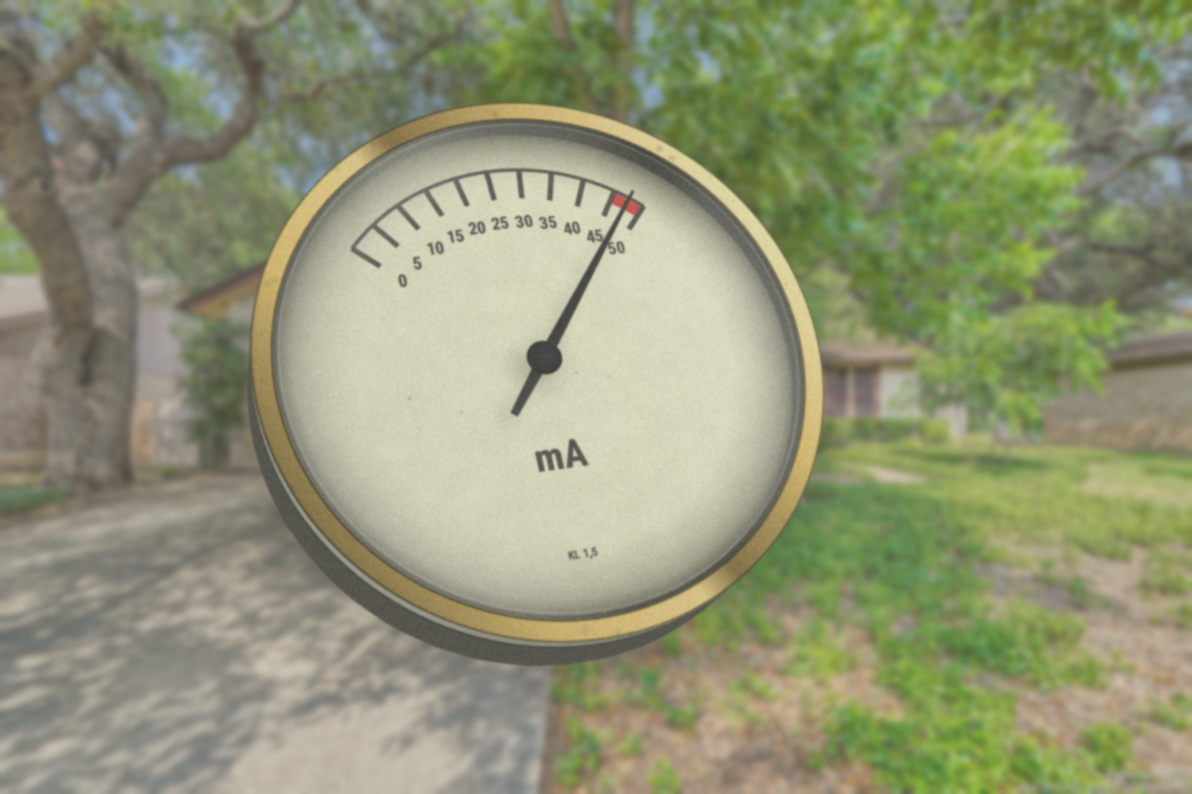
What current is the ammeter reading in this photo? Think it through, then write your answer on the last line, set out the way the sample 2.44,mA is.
47.5,mA
